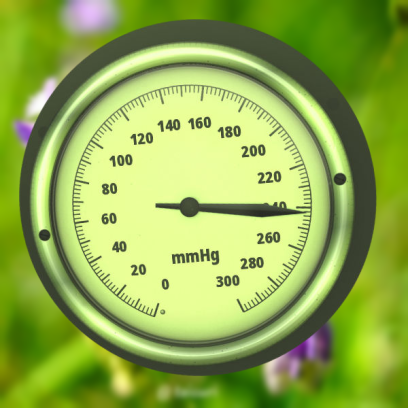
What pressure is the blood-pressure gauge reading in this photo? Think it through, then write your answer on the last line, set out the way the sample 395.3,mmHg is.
242,mmHg
